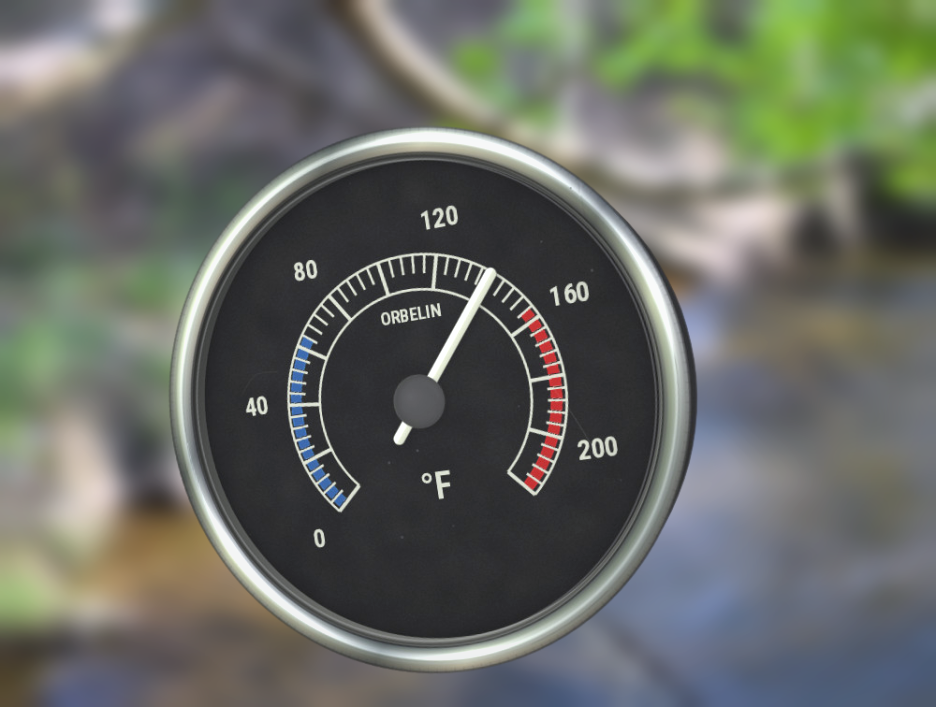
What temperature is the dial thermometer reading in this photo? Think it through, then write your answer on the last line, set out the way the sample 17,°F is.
140,°F
